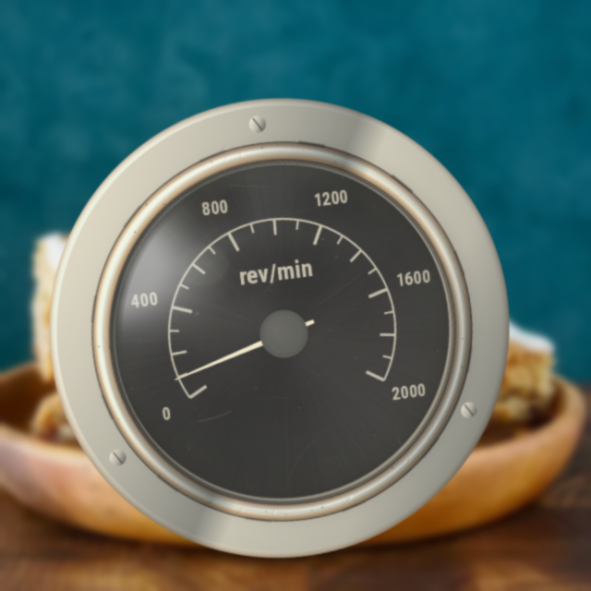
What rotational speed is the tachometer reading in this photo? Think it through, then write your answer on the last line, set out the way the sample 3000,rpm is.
100,rpm
